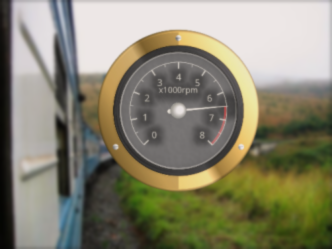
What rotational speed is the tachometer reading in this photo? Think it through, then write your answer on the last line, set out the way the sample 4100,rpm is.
6500,rpm
